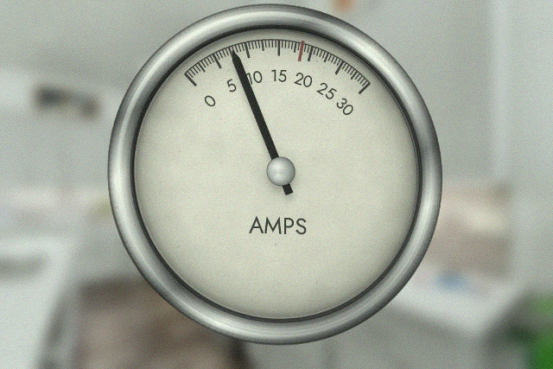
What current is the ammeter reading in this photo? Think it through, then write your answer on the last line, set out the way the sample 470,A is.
7.5,A
